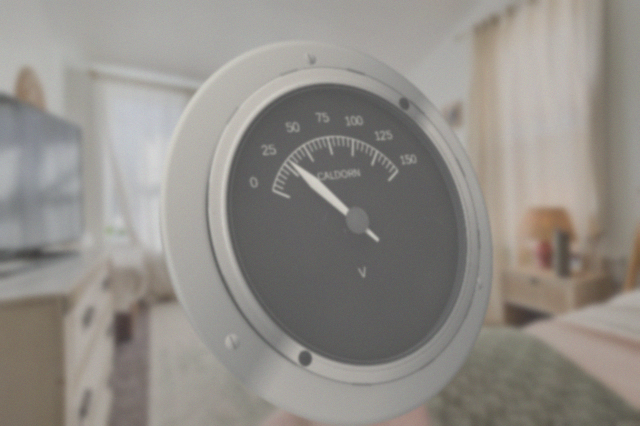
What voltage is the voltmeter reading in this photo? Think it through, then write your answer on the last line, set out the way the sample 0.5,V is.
25,V
